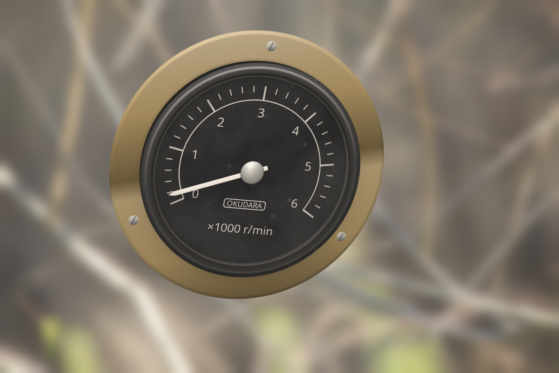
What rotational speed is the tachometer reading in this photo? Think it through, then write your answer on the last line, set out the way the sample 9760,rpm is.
200,rpm
